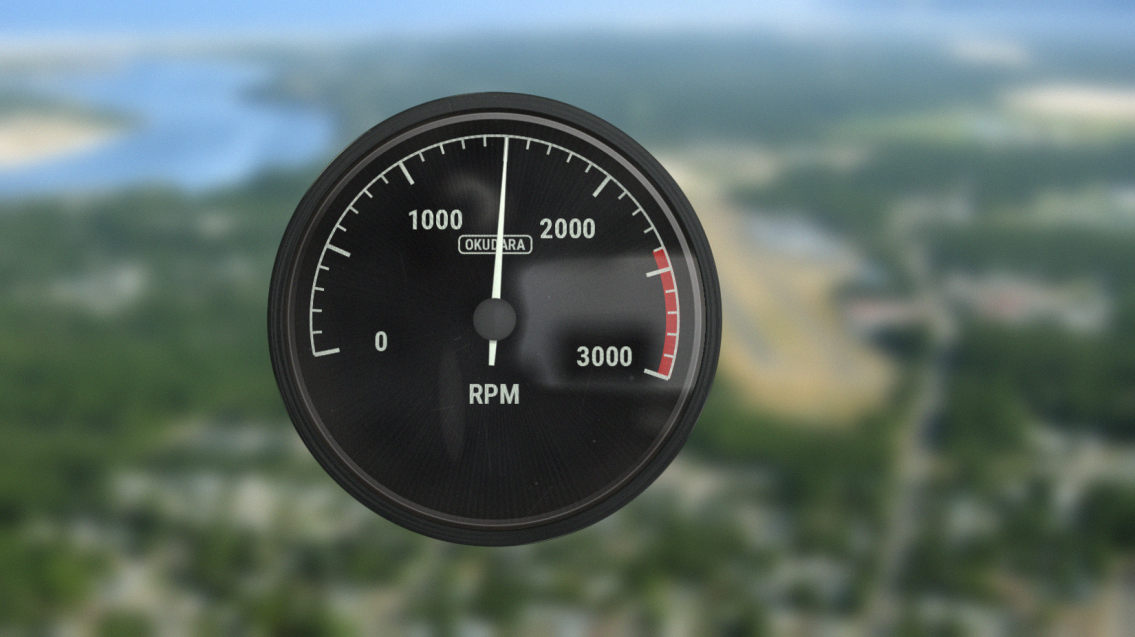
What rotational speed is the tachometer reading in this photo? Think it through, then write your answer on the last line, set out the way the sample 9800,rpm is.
1500,rpm
